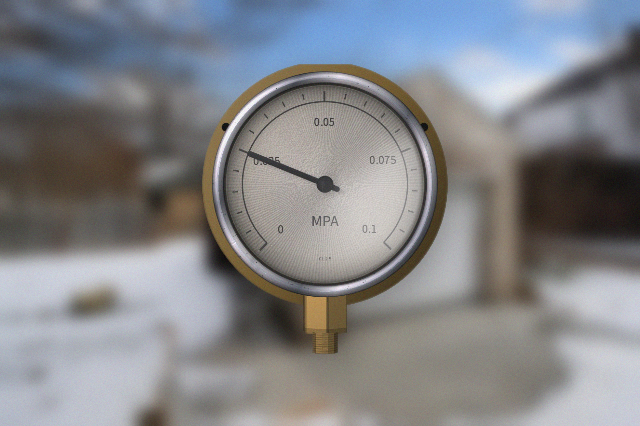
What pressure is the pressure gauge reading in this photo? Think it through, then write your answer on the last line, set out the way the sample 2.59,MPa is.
0.025,MPa
